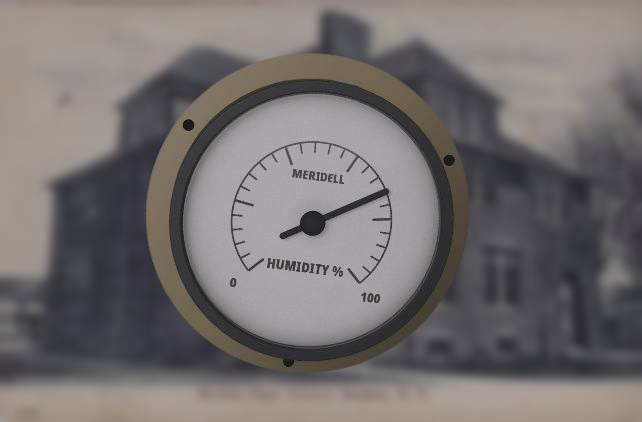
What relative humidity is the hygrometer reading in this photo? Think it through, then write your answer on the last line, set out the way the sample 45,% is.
72,%
